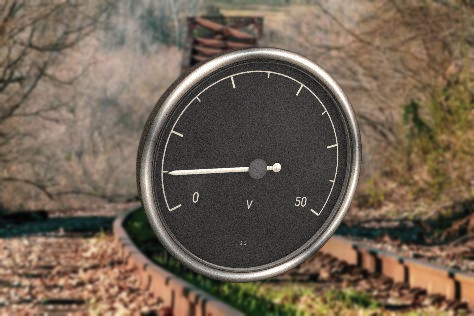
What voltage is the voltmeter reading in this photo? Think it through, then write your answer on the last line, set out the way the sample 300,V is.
5,V
